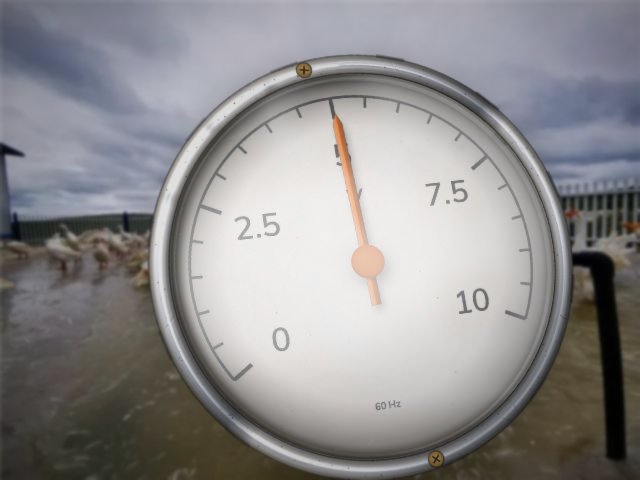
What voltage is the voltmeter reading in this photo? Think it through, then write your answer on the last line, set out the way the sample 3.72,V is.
5,V
